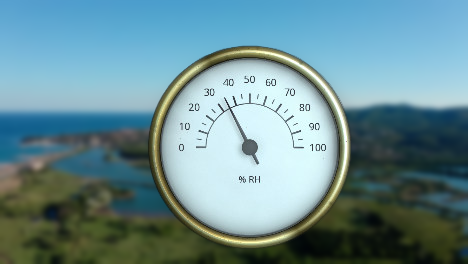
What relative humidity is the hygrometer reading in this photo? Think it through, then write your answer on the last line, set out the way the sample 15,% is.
35,%
